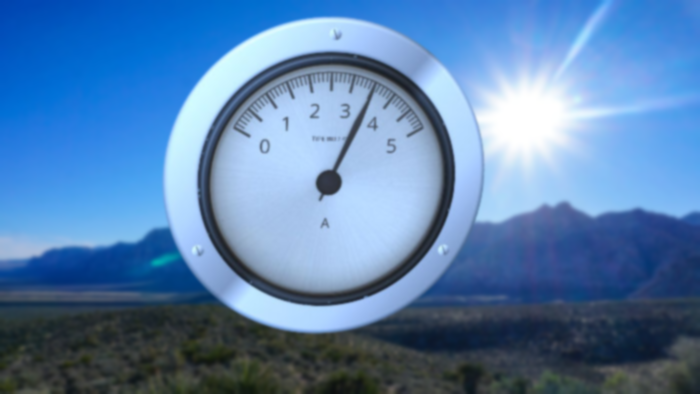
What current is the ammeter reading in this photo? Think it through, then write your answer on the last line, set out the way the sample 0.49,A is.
3.5,A
